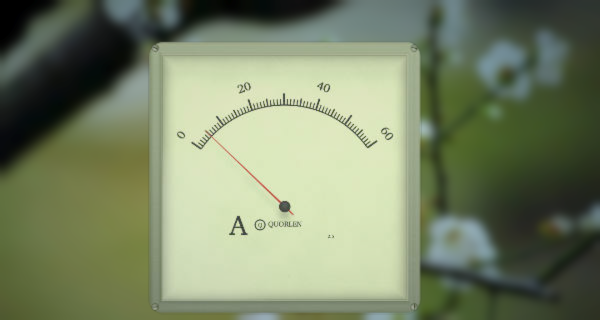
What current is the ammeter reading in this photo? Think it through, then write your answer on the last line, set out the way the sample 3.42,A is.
5,A
